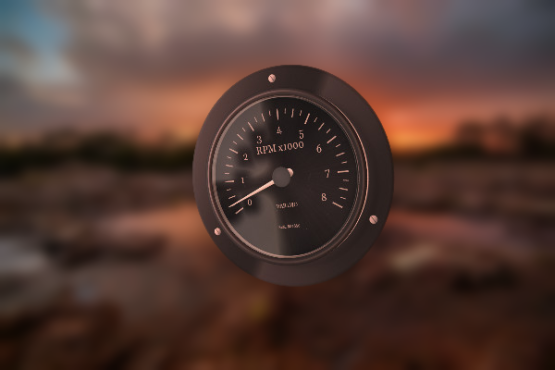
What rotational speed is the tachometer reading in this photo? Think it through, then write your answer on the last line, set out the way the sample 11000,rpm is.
250,rpm
